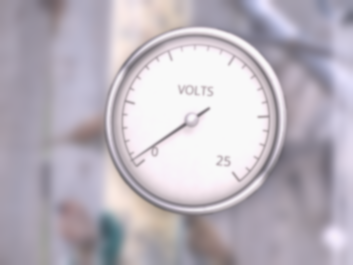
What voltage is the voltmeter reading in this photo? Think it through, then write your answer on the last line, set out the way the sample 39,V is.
0.5,V
